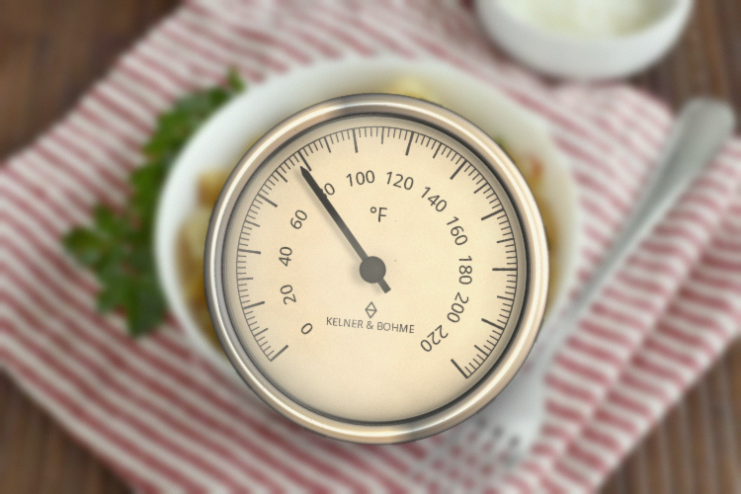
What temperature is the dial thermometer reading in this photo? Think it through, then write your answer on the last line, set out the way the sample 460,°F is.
78,°F
